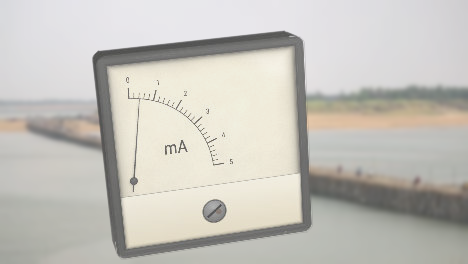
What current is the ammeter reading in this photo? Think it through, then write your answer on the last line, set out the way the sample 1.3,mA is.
0.4,mA
